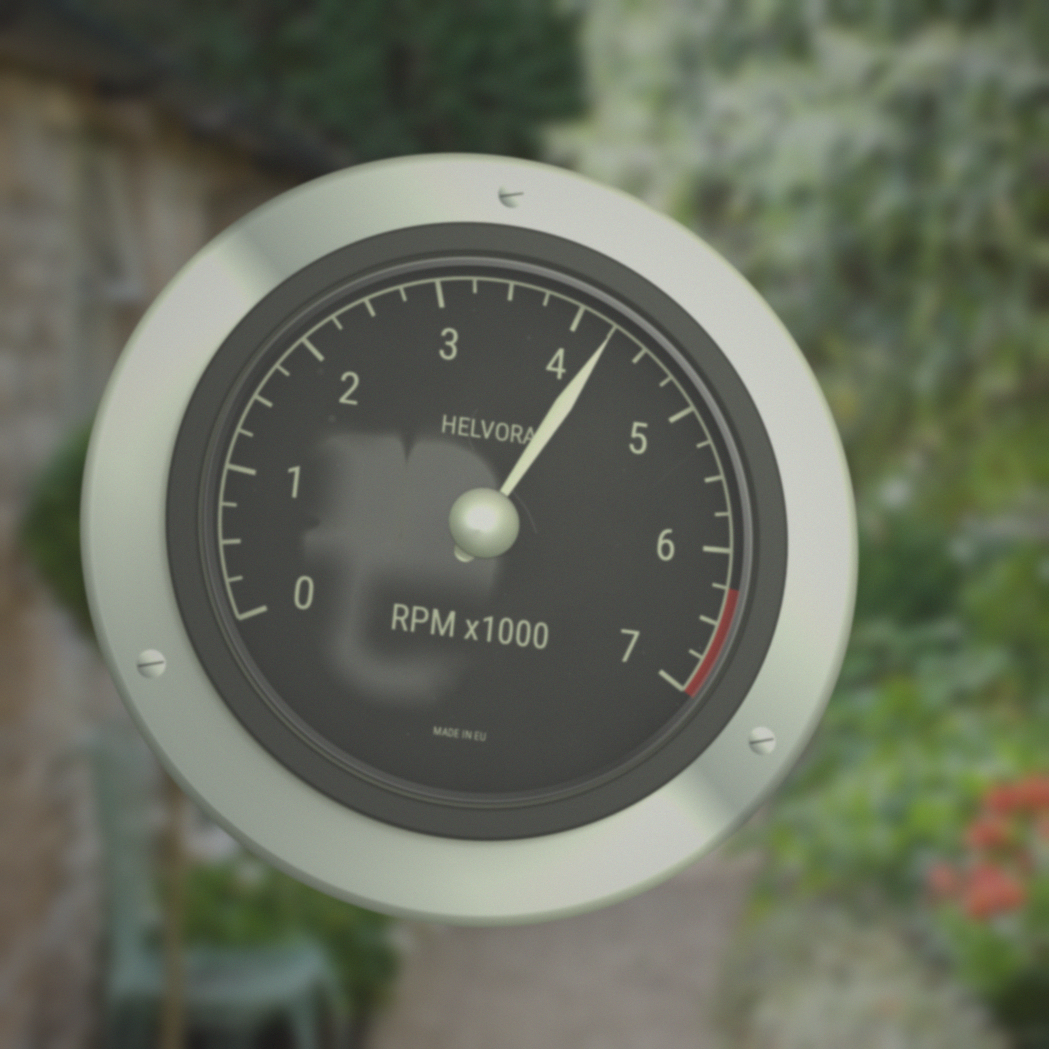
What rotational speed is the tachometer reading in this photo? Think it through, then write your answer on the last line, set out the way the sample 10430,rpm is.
4250,rpm
